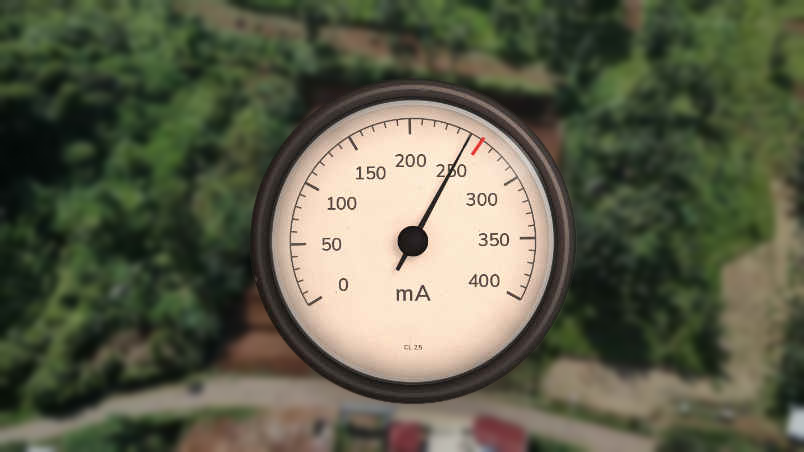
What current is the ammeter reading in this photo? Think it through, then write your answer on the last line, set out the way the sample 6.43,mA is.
250,mA
